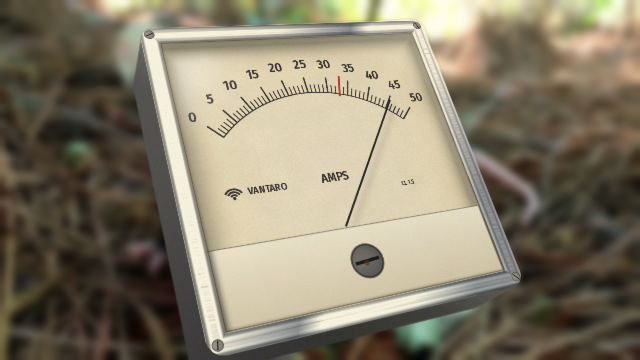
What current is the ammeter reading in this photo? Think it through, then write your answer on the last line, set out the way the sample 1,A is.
45,A
